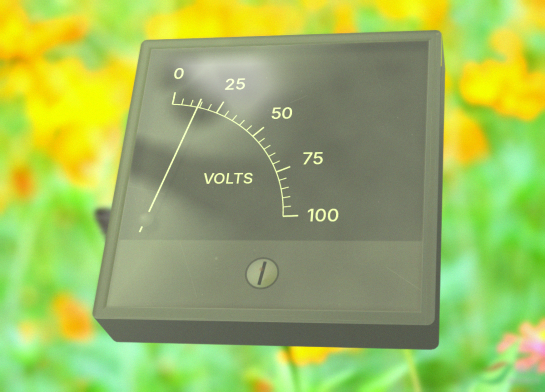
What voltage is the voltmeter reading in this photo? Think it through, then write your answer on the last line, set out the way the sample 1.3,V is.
15,V
